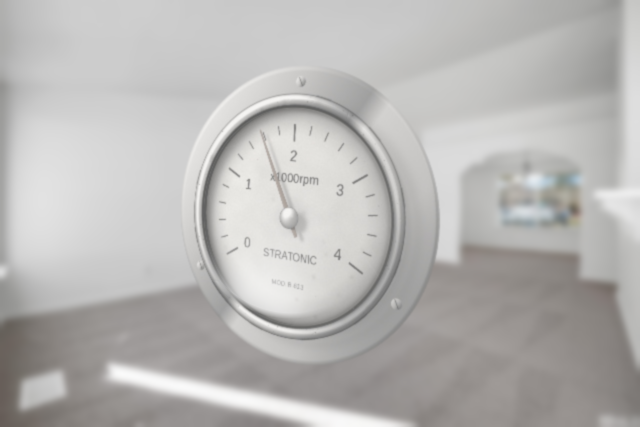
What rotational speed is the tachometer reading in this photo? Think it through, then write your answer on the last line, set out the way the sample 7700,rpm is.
1600,rpm
